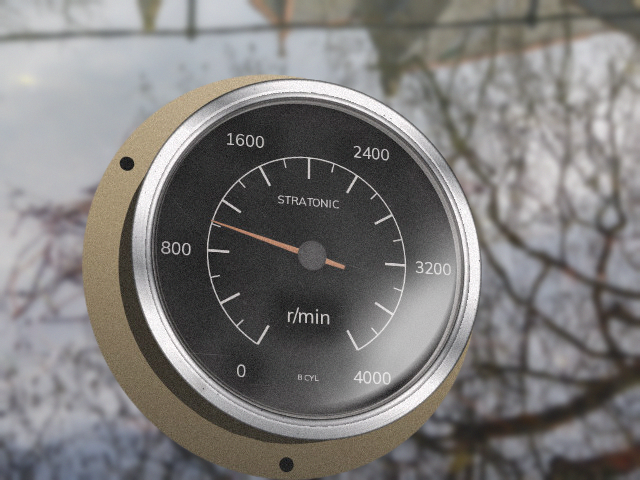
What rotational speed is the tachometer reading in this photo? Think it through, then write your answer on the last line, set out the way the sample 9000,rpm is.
1000,rpm
